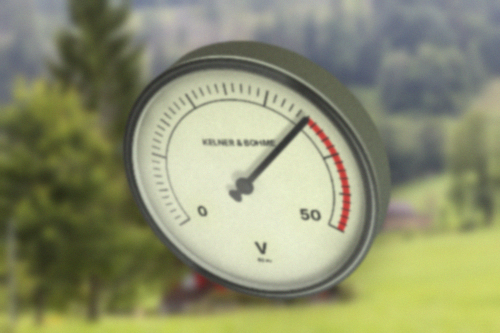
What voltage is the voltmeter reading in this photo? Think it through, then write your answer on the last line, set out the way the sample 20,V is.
35,V
